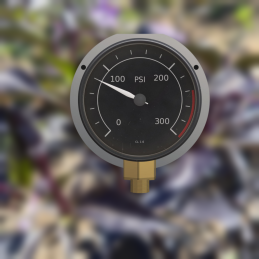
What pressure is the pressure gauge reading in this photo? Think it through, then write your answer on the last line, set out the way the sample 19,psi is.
80,psi
